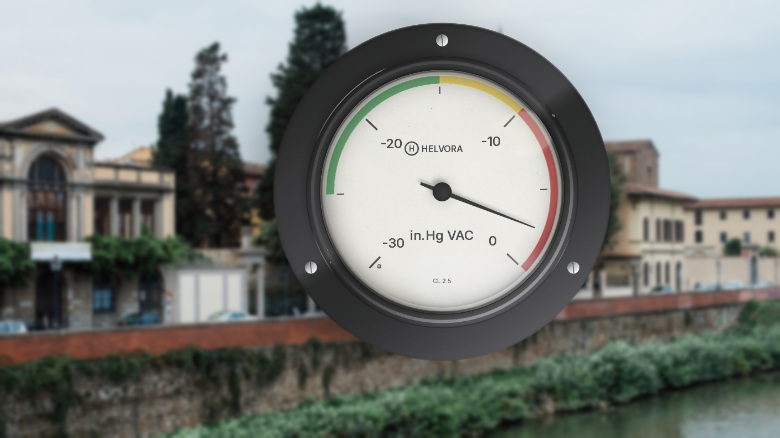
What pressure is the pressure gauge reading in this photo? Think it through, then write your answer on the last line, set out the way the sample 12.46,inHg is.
-2.5,inHg
